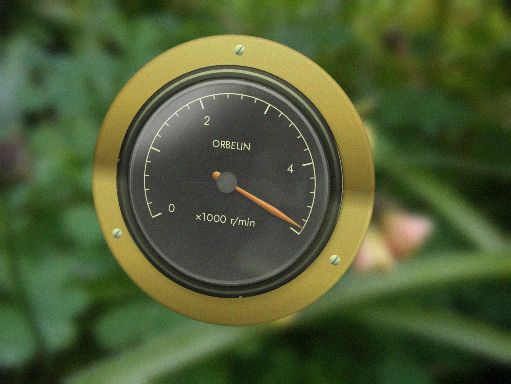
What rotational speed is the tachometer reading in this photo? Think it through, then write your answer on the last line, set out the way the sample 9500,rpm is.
4900,rpm
